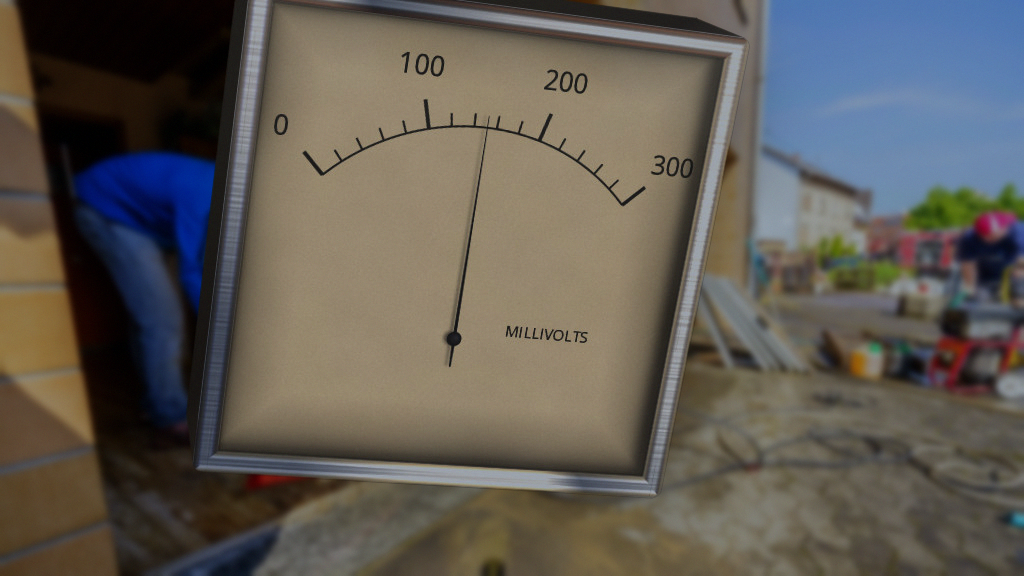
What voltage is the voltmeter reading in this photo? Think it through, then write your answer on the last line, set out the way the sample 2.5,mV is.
150,mV
